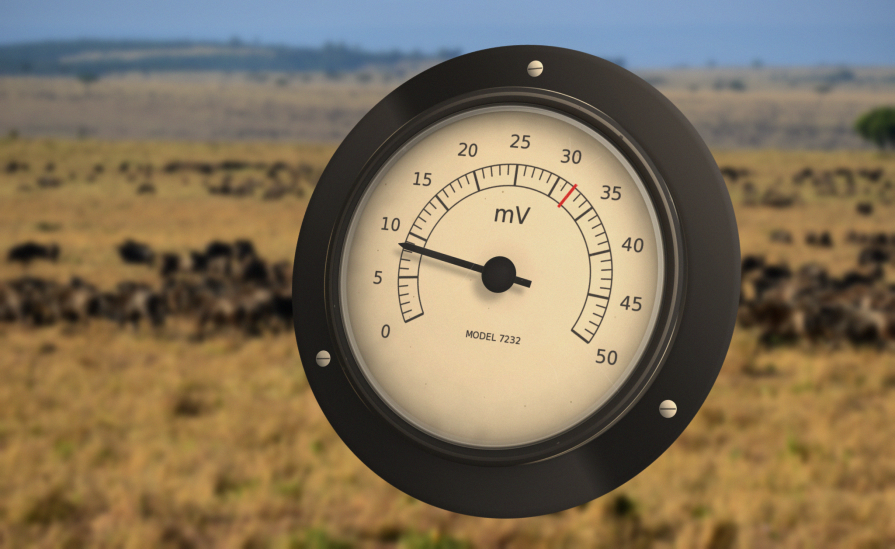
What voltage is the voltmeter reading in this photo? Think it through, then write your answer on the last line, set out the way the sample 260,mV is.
8.5,mV
